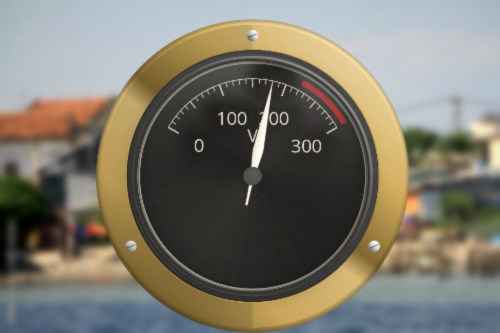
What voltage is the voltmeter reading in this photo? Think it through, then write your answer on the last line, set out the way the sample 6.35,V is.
180,V
